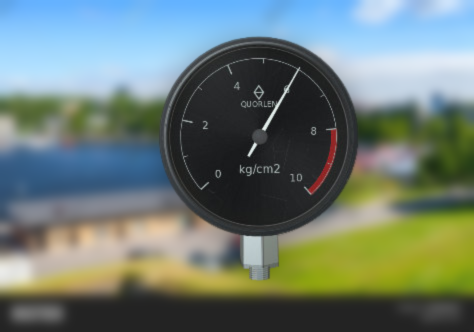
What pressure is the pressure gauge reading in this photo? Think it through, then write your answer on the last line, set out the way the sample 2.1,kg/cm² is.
6,kg/cm²
